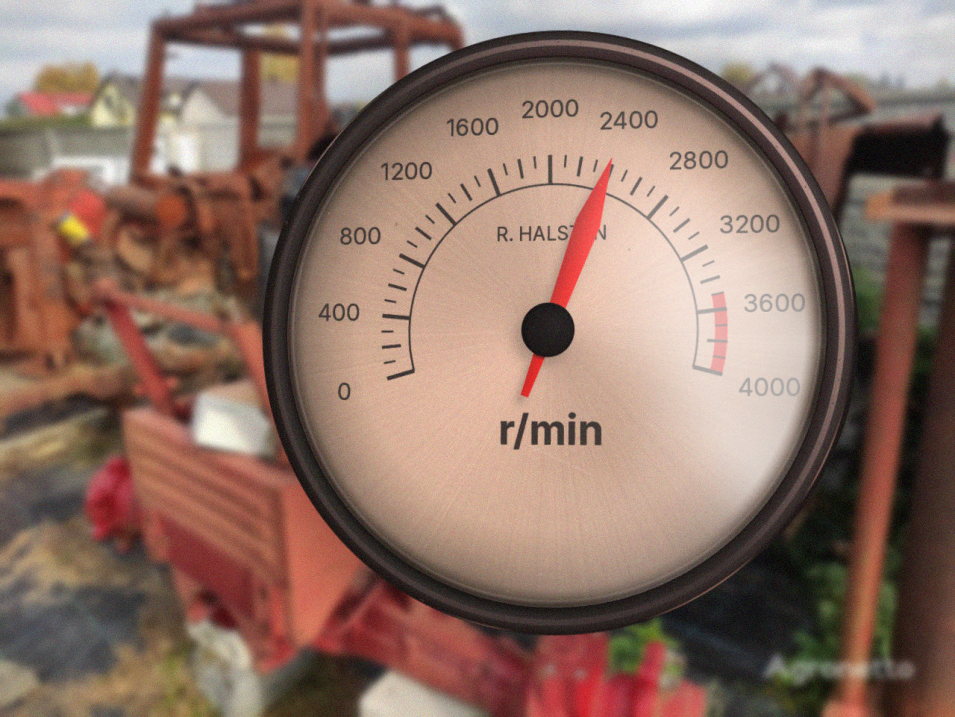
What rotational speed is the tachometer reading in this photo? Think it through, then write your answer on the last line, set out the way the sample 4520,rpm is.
2400,rpm
